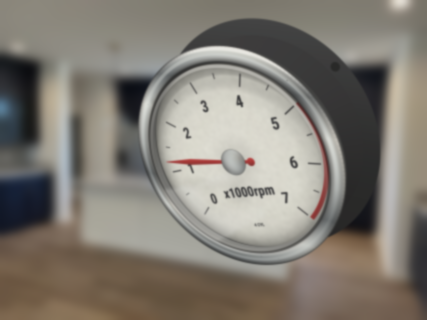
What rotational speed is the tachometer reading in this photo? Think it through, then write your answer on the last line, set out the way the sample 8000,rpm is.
1250,rpm
